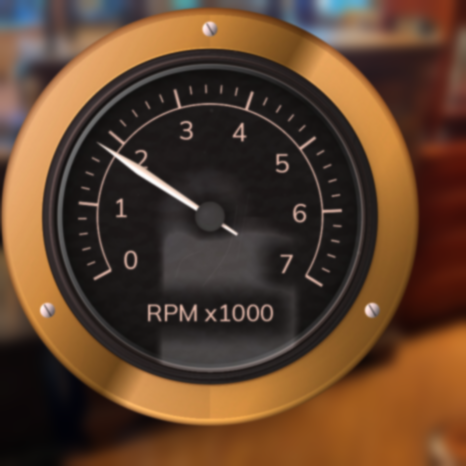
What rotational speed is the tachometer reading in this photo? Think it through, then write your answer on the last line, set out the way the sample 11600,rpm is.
1800,rpm
